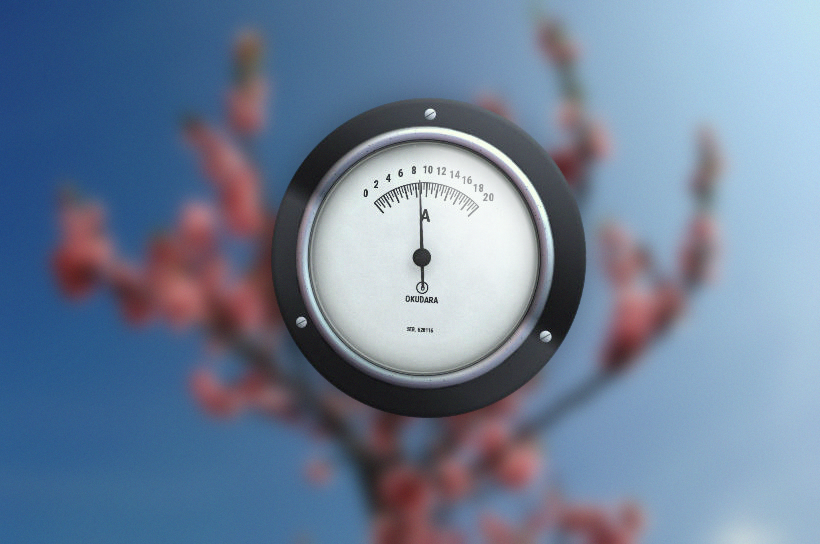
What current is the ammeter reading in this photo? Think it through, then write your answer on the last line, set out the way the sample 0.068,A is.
9,A
